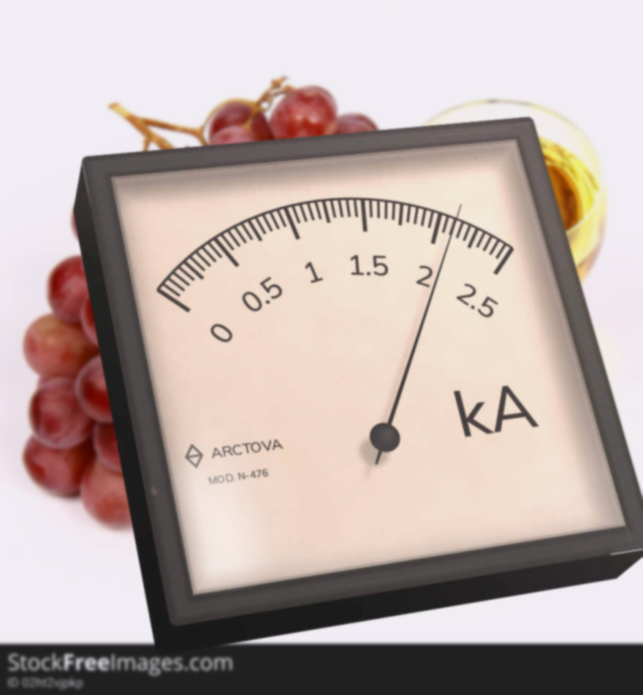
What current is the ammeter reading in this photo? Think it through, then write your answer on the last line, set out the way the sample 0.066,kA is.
2.1,kA
